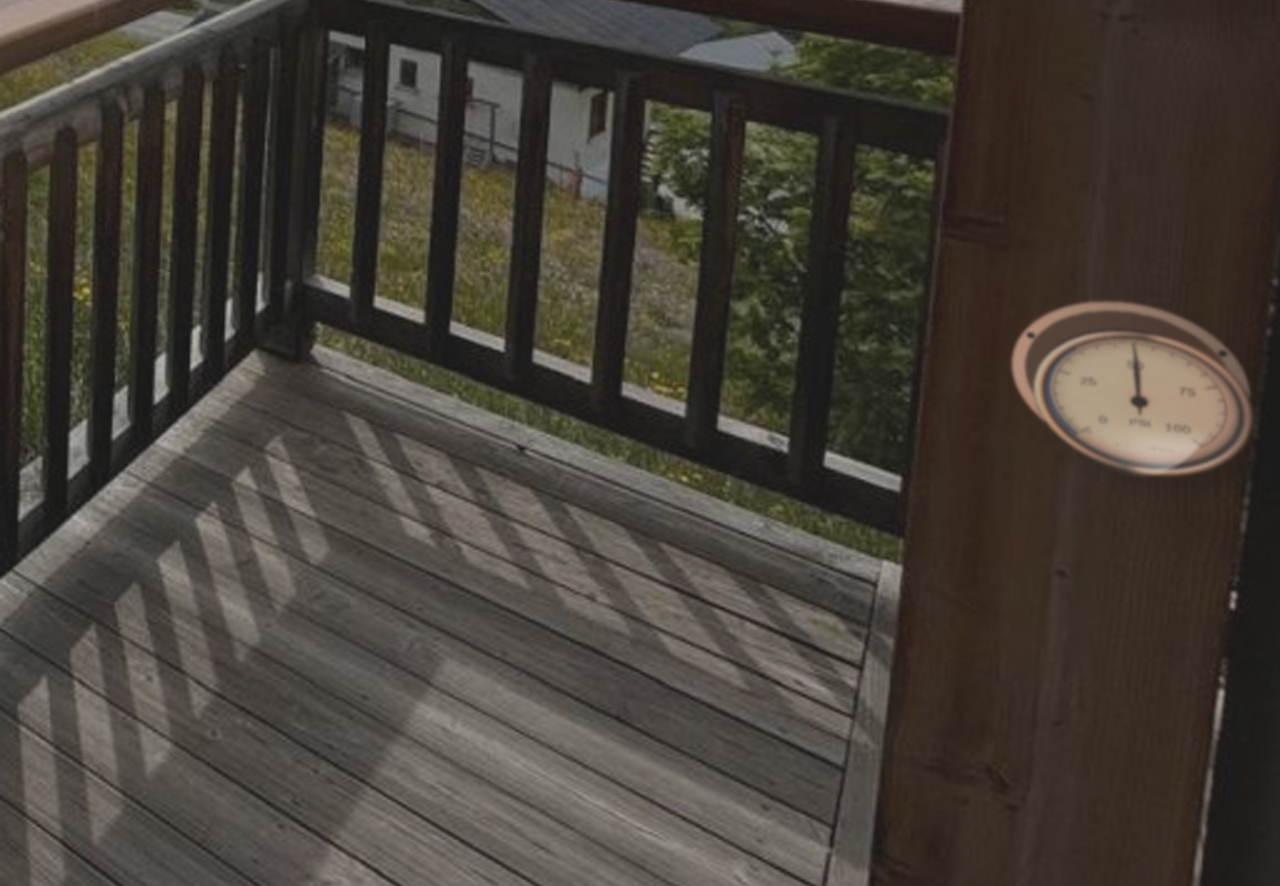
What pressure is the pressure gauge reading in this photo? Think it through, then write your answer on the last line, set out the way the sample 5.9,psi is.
50,psi
